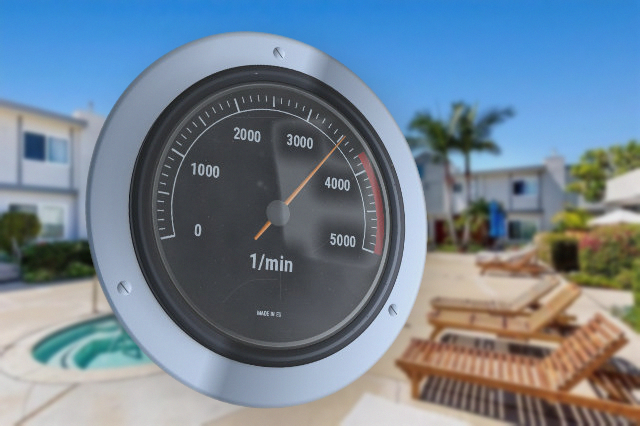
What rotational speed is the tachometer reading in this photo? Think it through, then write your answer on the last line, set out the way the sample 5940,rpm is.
3500,rpm
